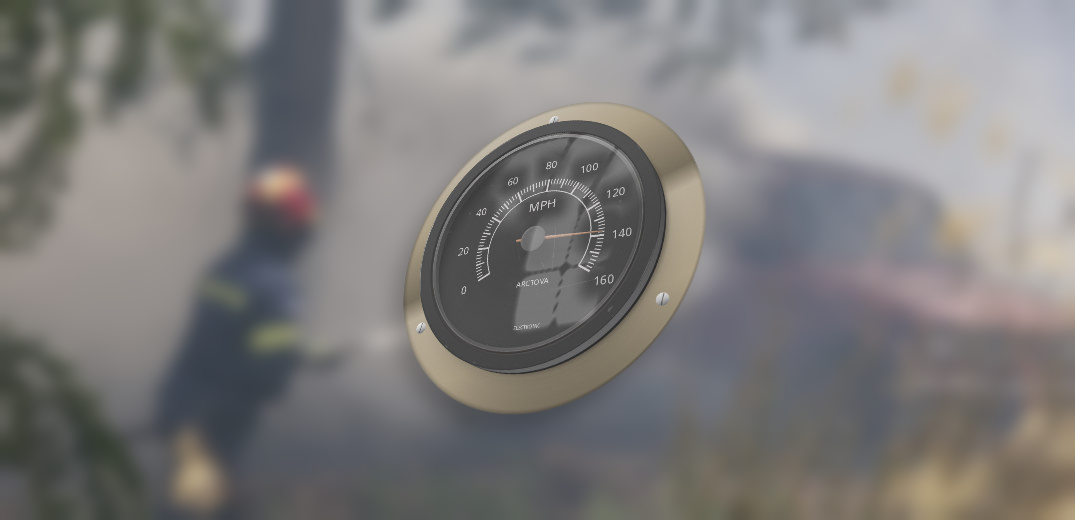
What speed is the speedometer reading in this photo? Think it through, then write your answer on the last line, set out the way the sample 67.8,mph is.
140,mph
